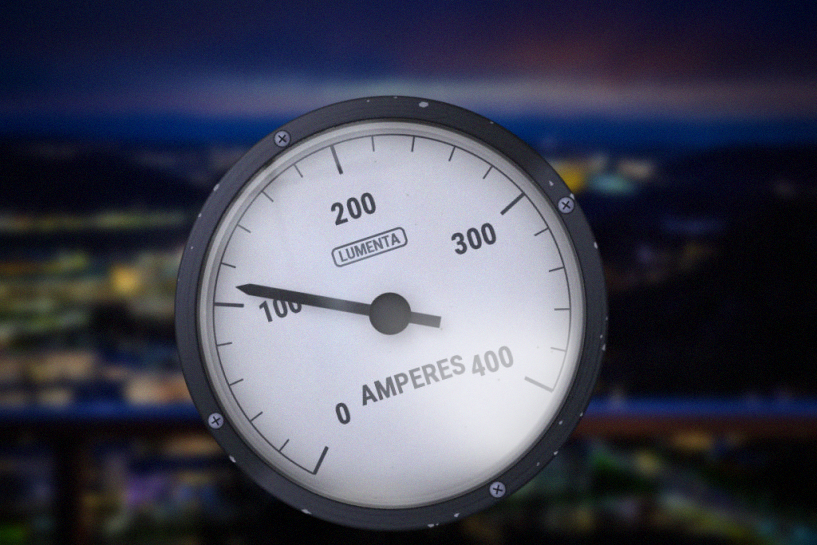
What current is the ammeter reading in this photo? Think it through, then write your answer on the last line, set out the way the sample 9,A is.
110,A
